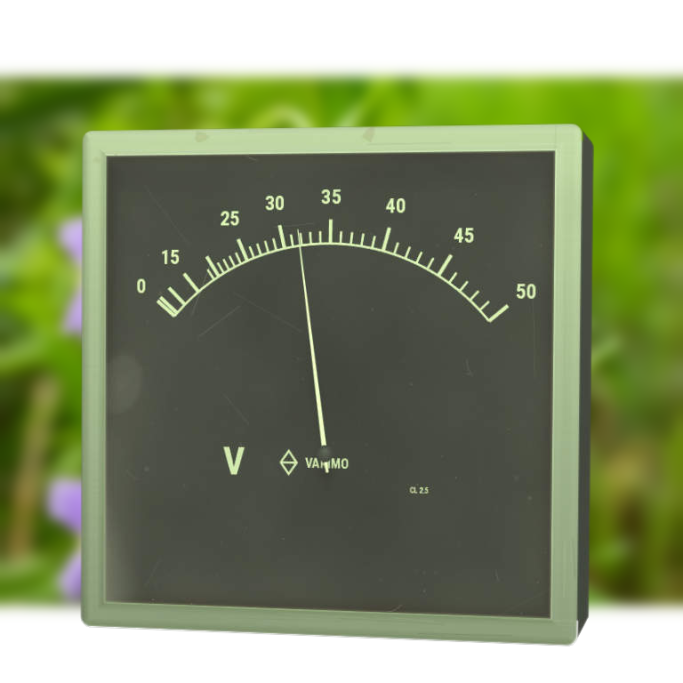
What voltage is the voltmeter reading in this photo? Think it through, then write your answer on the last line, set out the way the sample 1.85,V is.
32,V
